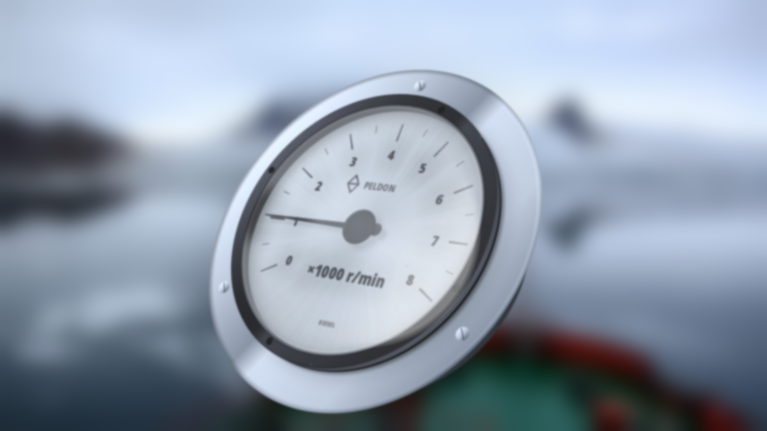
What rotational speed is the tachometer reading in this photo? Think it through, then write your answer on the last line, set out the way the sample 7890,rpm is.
1000,rpm
